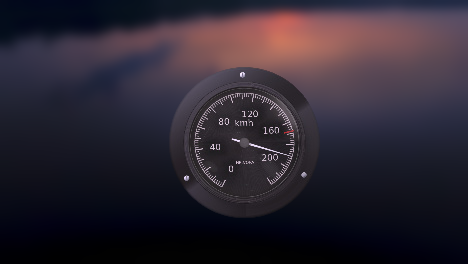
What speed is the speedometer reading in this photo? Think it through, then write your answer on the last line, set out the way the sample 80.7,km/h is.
190,km/h
